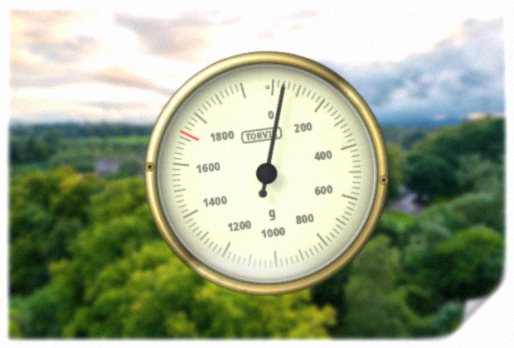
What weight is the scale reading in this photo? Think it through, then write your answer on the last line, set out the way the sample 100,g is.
40,g
